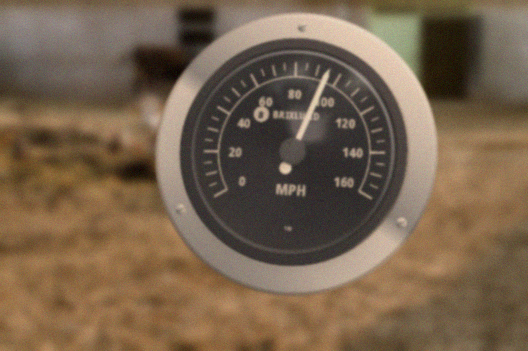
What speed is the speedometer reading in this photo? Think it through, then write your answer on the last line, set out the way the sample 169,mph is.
95,mph
